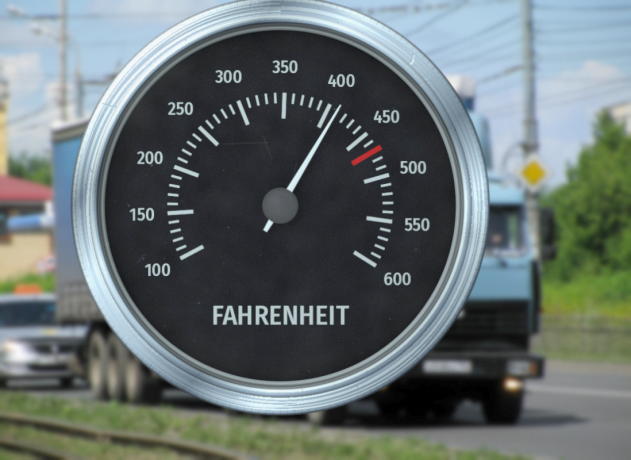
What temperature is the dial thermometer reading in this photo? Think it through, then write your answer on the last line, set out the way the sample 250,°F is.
410,°F
